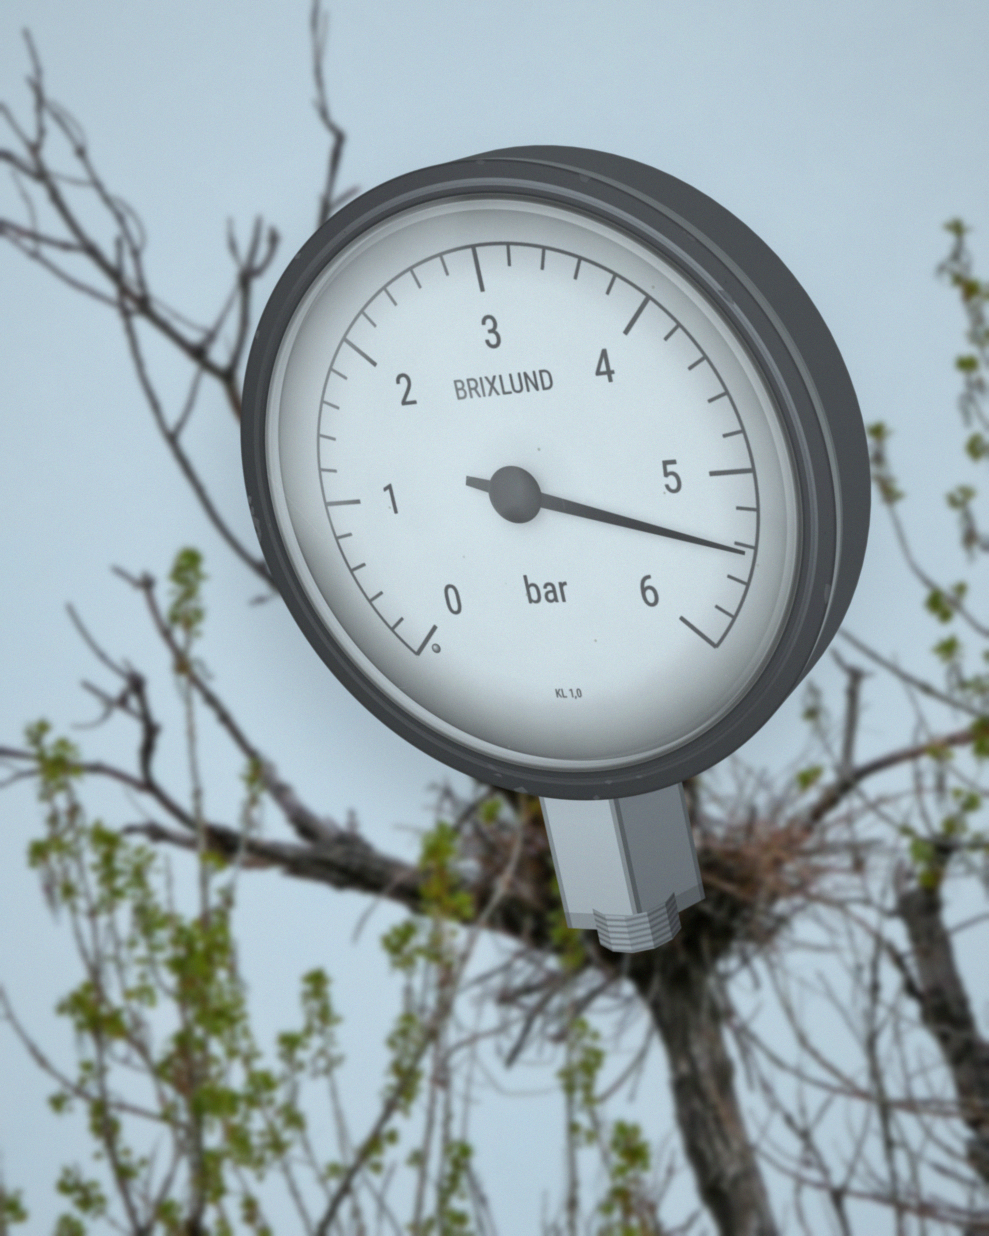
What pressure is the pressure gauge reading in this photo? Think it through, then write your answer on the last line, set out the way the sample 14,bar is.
5.4,bar
